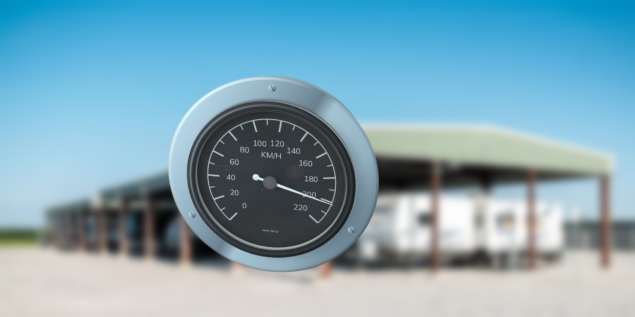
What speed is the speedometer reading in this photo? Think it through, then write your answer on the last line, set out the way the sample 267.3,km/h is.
200,km/h
